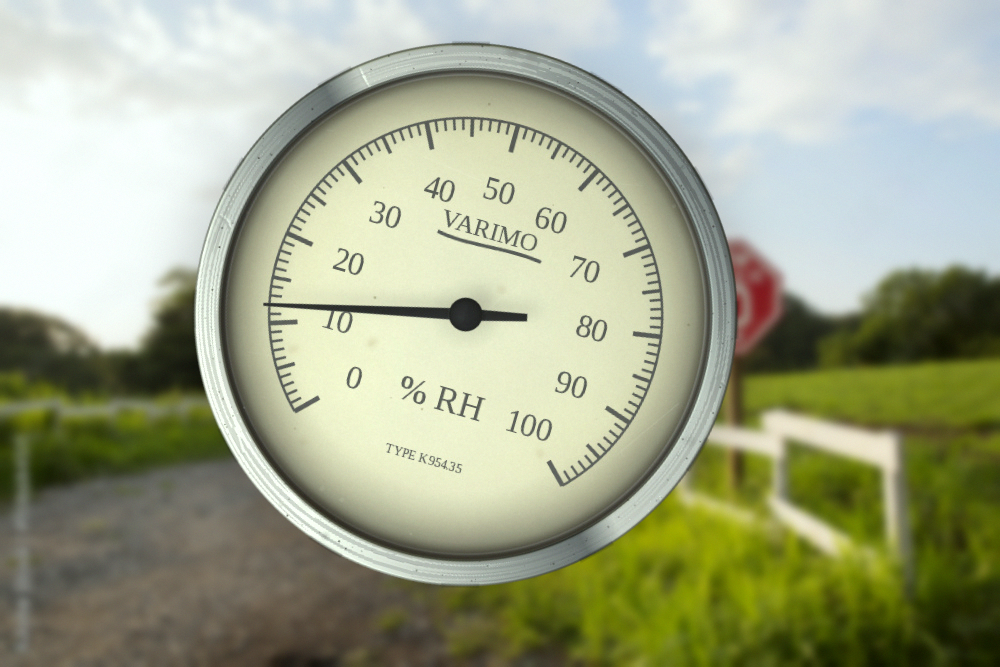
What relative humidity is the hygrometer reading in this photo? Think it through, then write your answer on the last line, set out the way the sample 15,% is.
12,%
